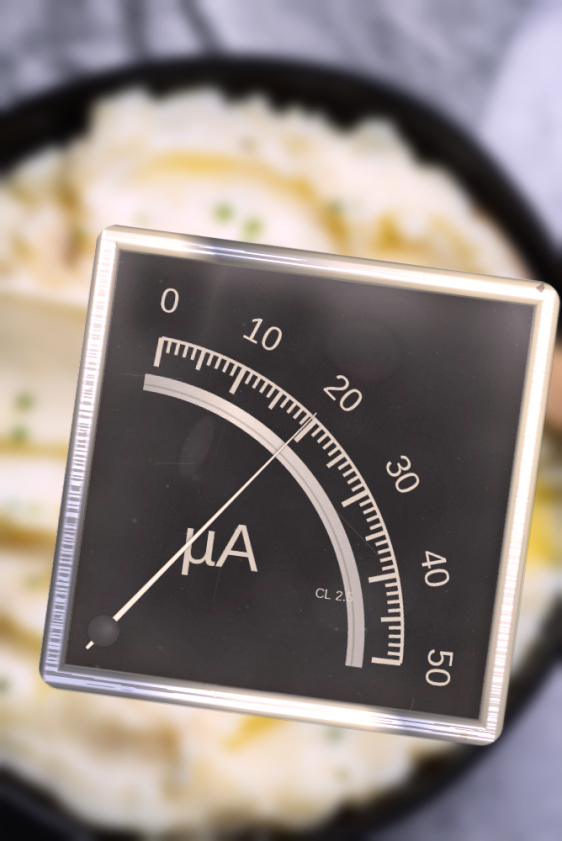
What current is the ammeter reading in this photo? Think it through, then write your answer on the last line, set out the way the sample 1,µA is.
19.5,µA
